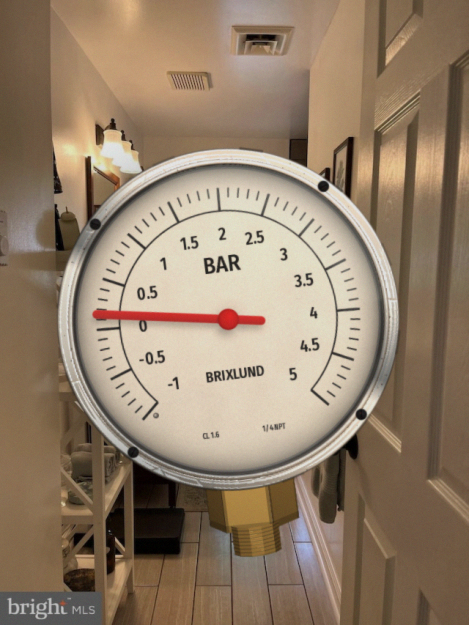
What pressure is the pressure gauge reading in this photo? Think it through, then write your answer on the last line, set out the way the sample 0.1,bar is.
0.15,bar
